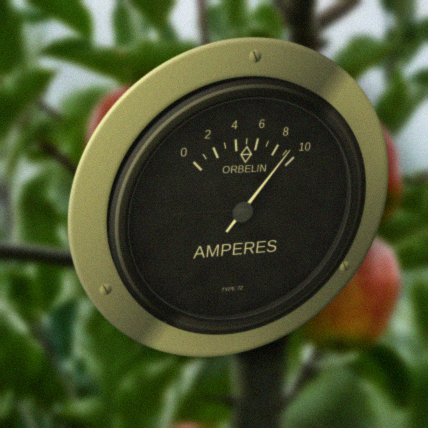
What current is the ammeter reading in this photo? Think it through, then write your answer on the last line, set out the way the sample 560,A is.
9,A
